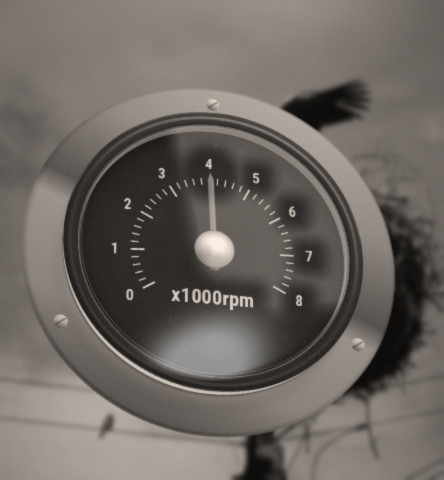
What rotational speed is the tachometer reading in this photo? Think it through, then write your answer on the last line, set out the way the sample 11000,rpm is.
4000,rpm
